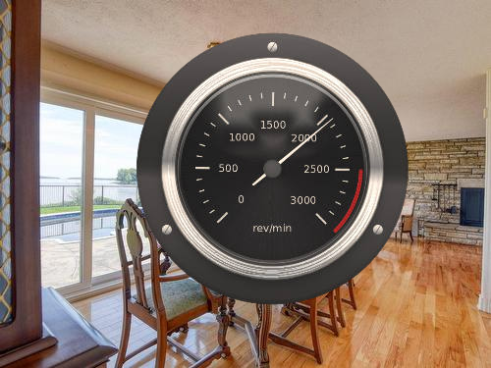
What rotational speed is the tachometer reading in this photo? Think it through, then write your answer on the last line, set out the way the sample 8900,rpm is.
2050,rpm
